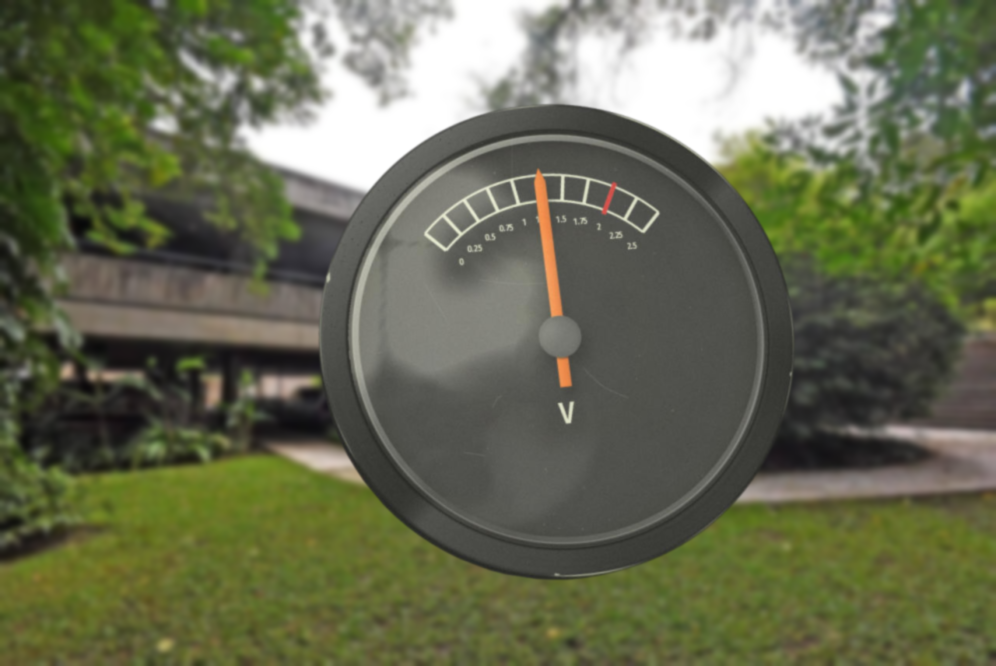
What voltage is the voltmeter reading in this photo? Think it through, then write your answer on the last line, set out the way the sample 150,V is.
1.25,V
